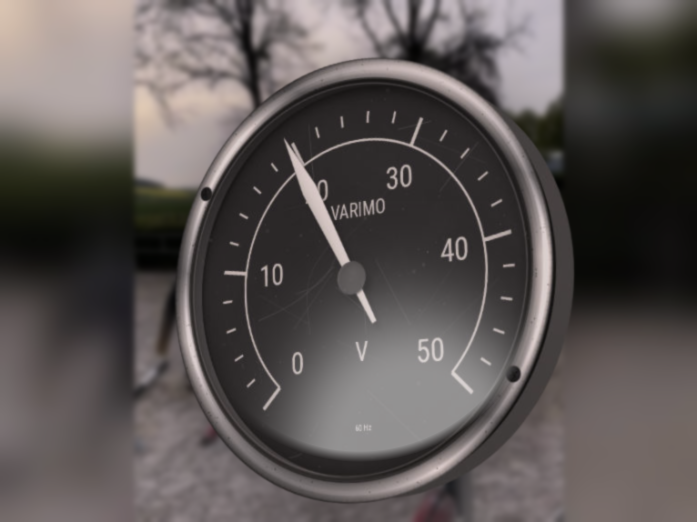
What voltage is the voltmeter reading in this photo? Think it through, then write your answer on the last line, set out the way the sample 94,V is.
20,V
